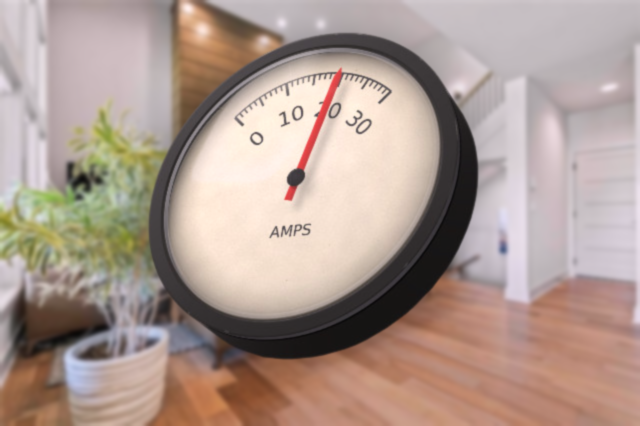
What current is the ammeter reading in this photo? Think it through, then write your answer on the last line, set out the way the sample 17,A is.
20,A
